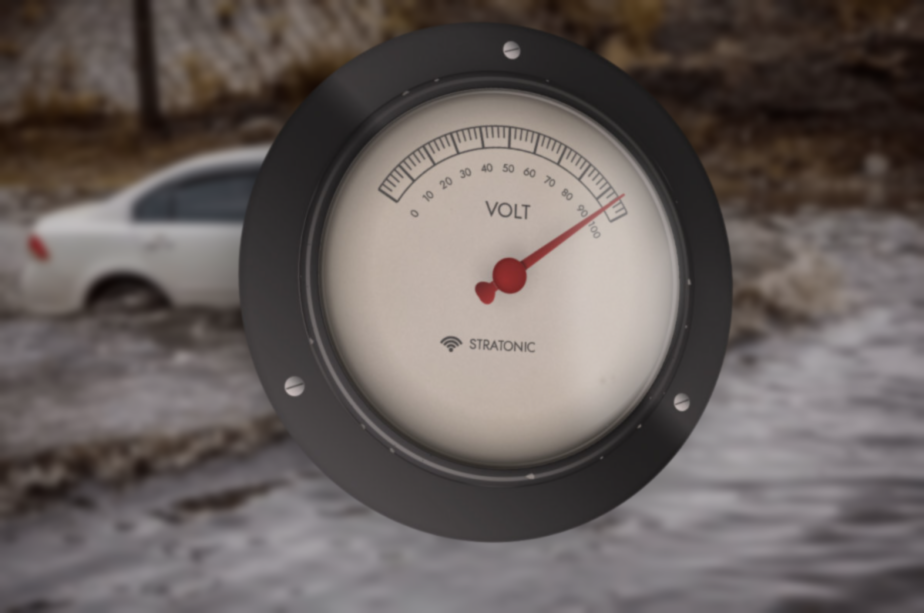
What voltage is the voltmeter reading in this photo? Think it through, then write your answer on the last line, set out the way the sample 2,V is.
94,V
